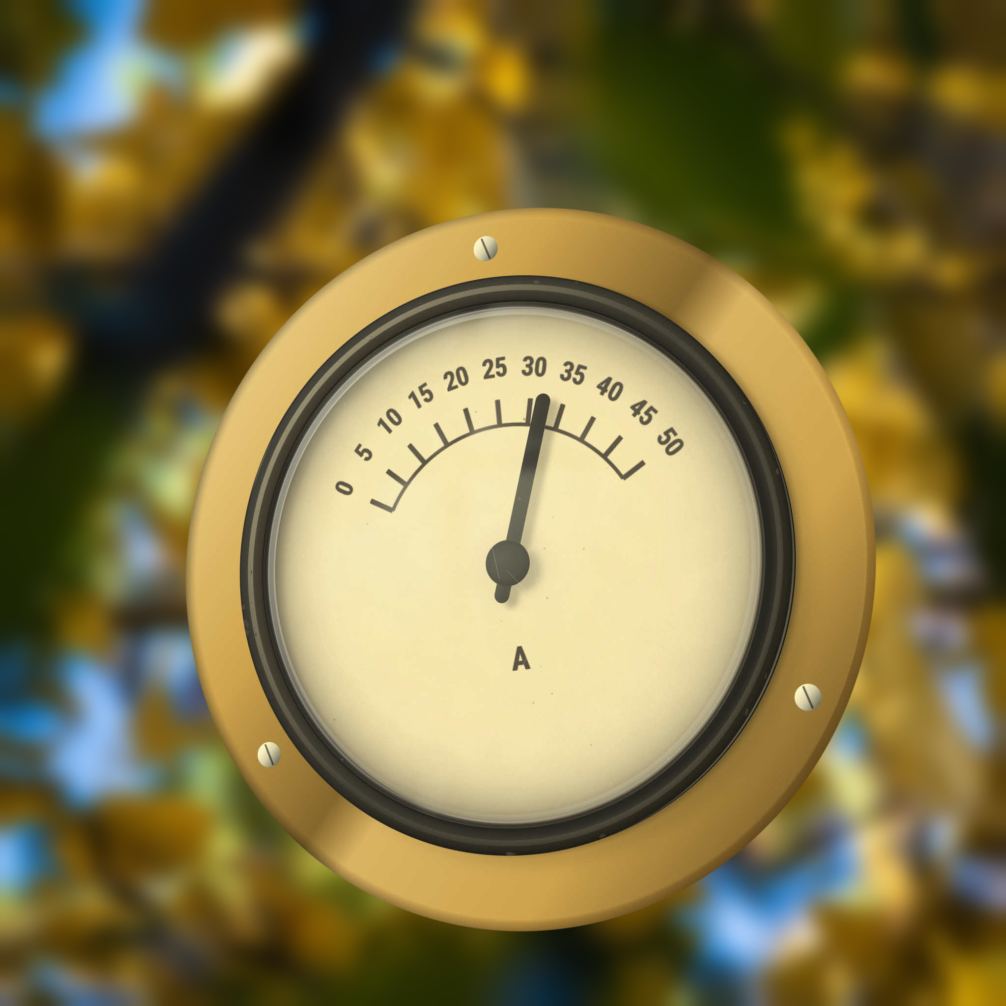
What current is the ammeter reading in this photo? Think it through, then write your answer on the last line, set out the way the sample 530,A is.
32.5,A
